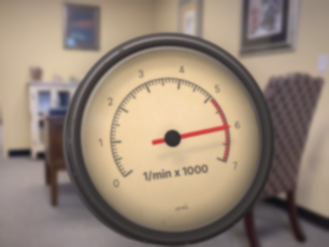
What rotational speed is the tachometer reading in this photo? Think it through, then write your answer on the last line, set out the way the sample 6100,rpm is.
6000,rpm
